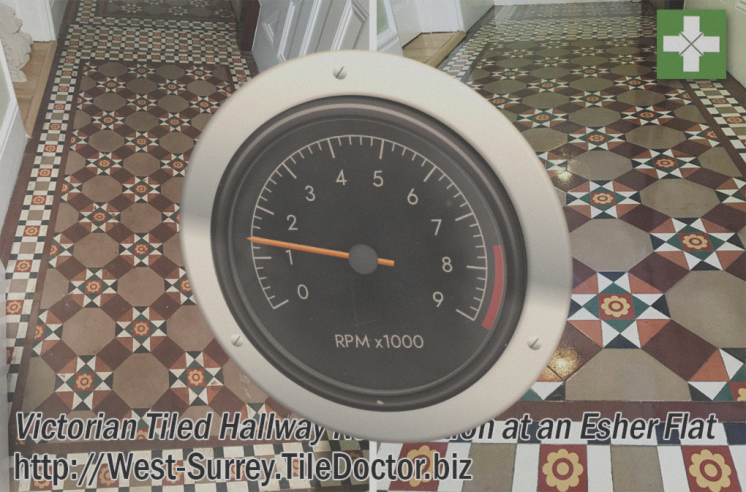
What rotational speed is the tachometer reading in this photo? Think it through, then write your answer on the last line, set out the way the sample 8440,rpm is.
1400,rpm
